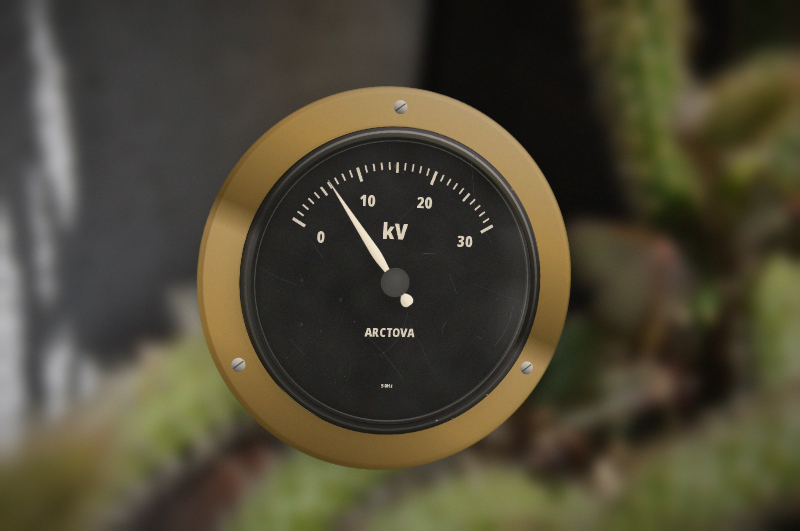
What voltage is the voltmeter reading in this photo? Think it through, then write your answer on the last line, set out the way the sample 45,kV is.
6,kV
